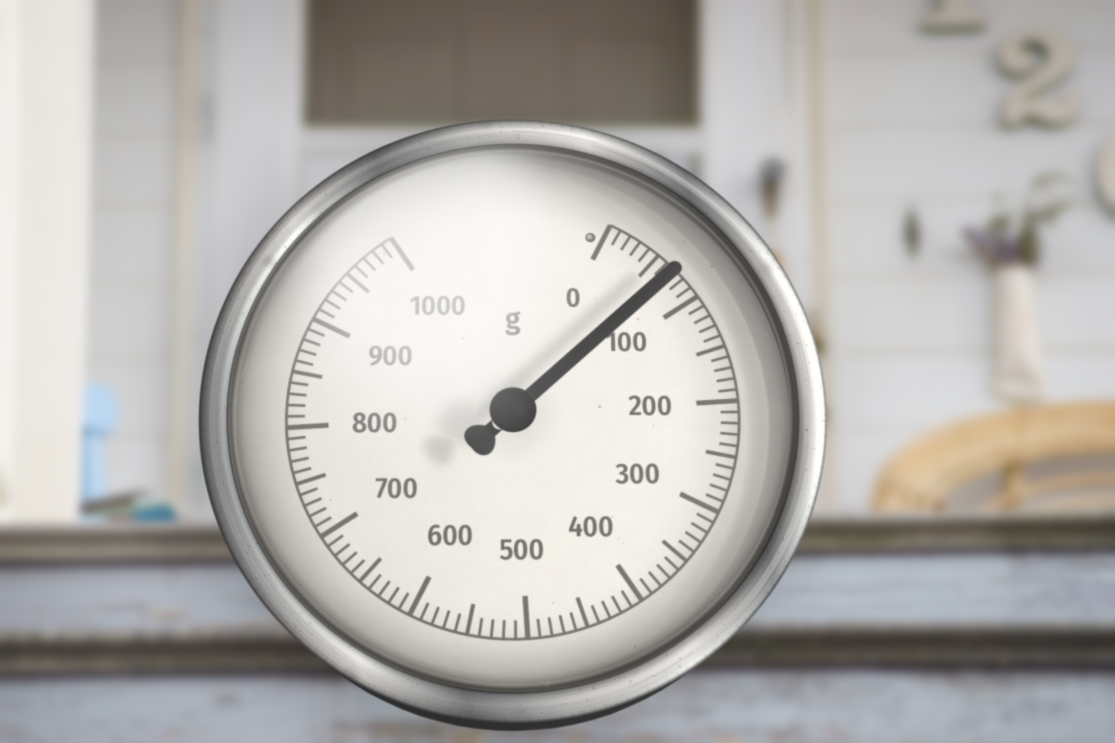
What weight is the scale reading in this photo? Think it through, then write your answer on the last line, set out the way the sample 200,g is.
70,g
